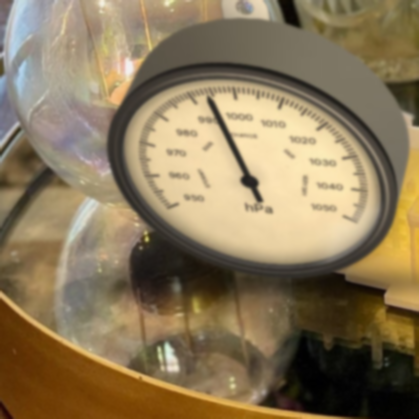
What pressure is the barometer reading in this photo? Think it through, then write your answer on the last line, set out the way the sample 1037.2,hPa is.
995,hPa
